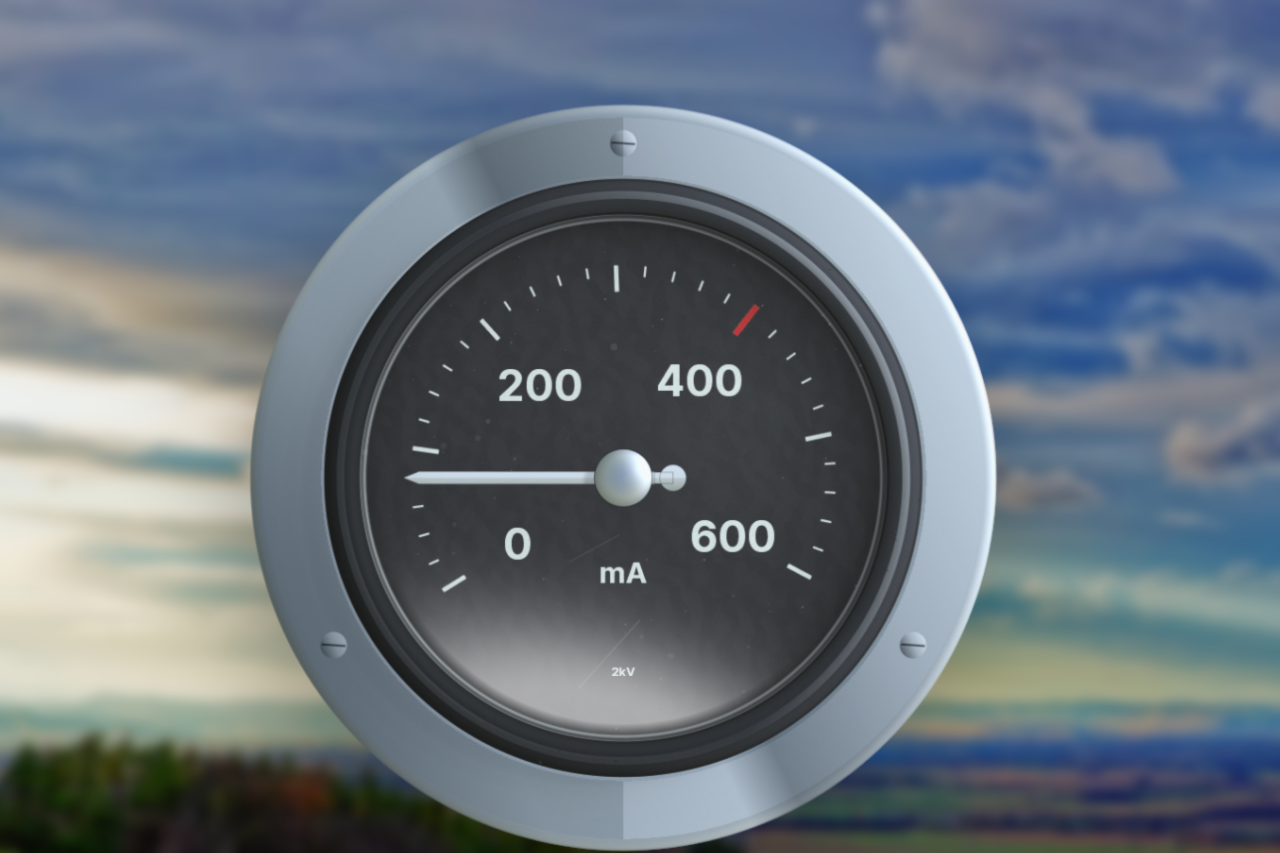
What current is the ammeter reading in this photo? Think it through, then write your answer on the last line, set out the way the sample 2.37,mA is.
80,mA
